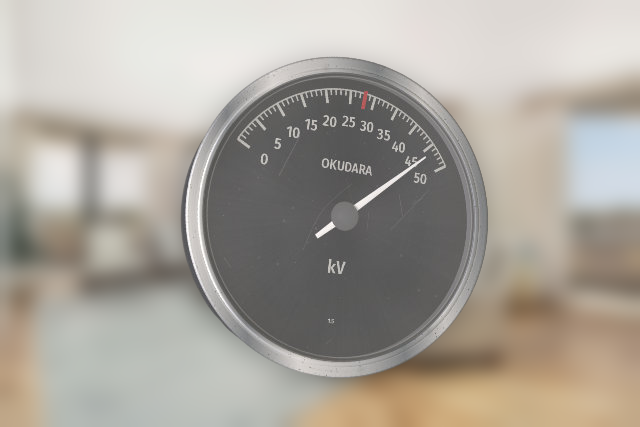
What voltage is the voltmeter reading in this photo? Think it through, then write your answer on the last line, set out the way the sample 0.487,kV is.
46,kV
